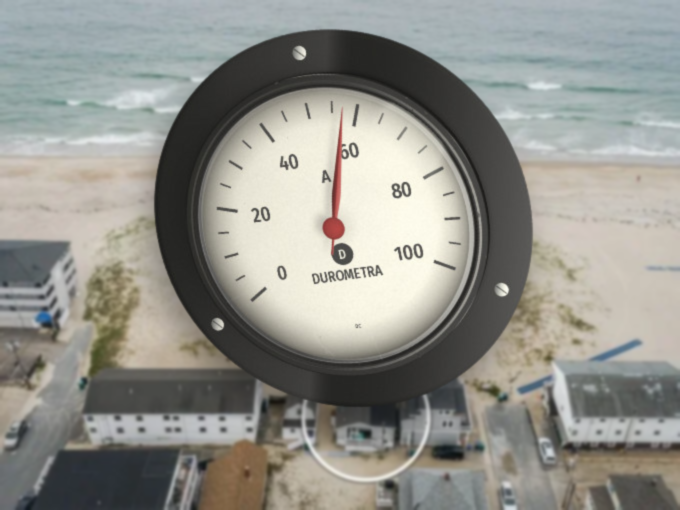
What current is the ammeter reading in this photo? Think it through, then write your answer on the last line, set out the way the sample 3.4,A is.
57.5,A
